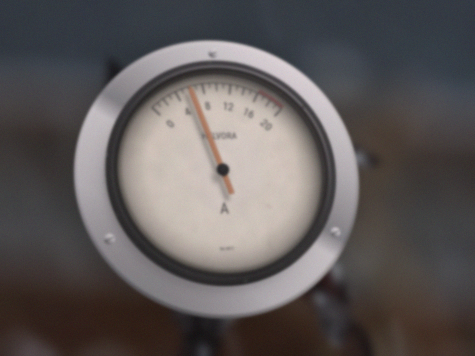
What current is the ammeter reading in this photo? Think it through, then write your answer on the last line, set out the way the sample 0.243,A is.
6,A
